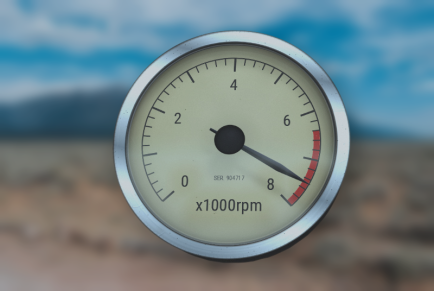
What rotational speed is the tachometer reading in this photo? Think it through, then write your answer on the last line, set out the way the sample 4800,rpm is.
7500,rpm
